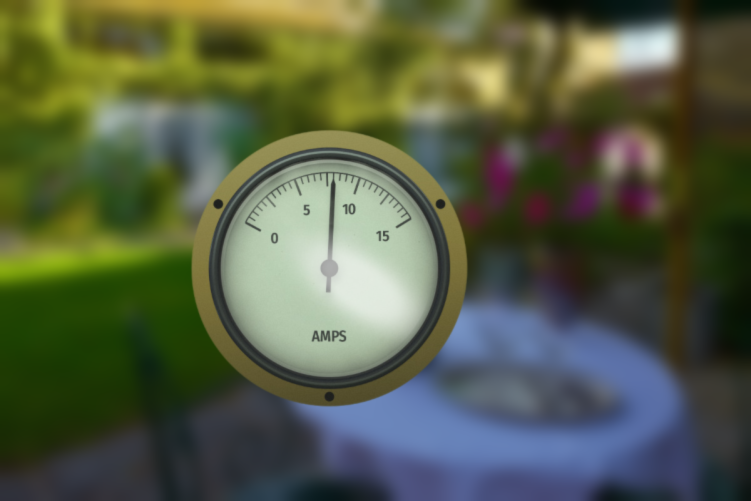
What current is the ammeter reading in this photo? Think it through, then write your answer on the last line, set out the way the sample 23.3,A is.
8,A
